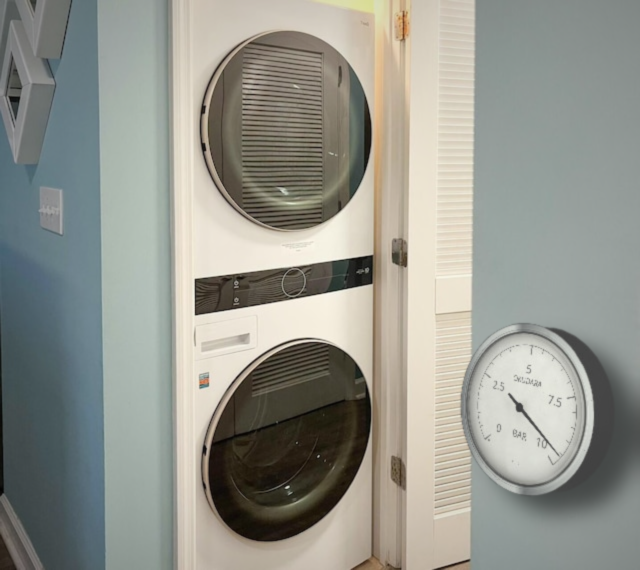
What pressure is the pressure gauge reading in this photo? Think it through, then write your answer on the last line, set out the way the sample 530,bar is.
9.5,bar
